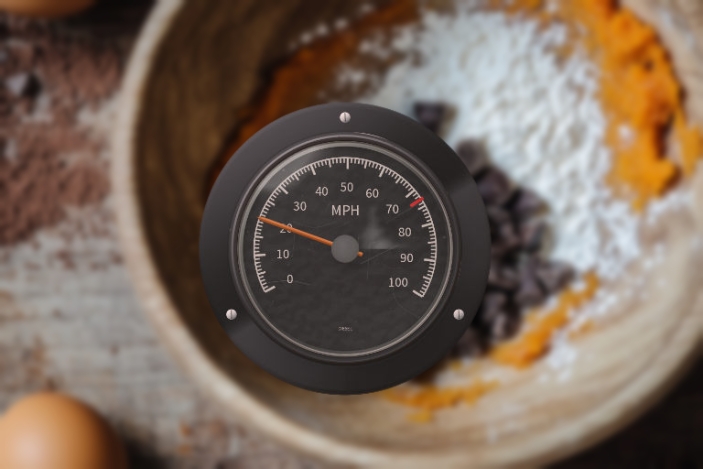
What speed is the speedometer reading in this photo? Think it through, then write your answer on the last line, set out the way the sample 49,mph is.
20,mph
